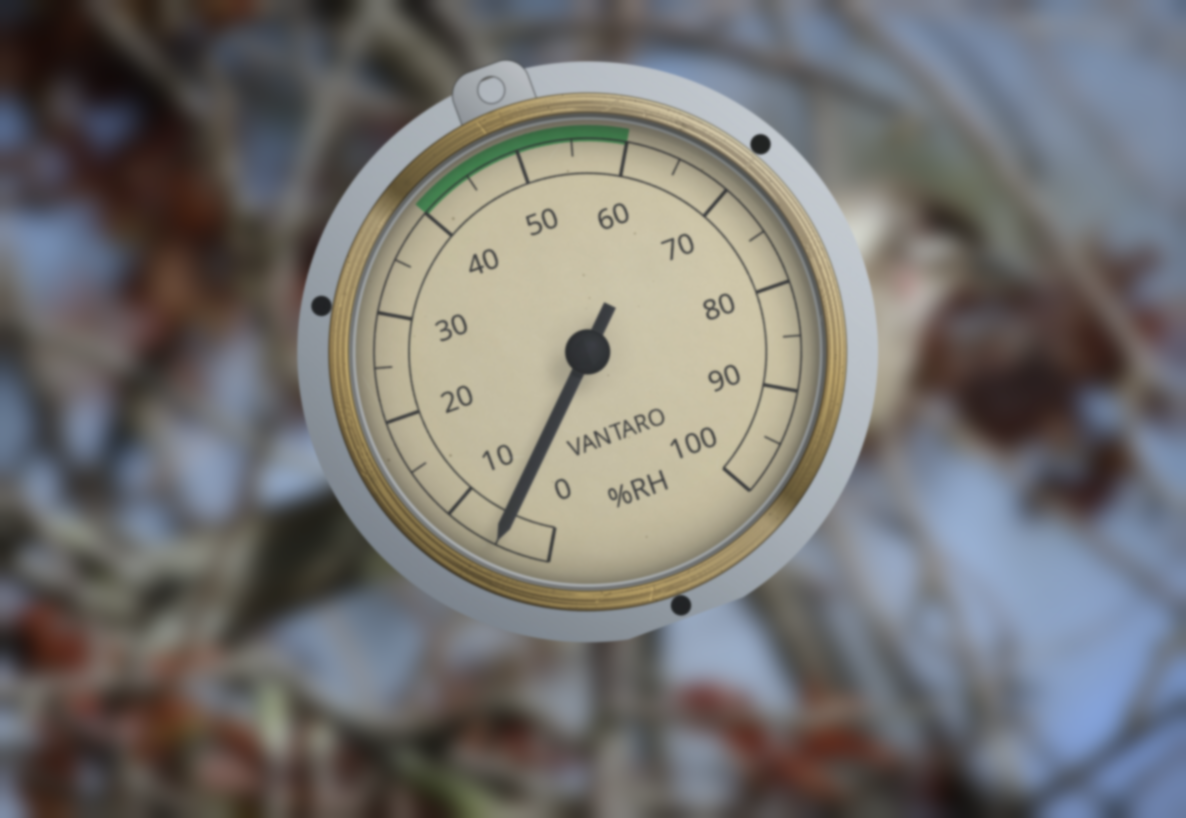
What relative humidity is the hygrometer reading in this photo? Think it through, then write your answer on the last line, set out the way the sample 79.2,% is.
5,%
